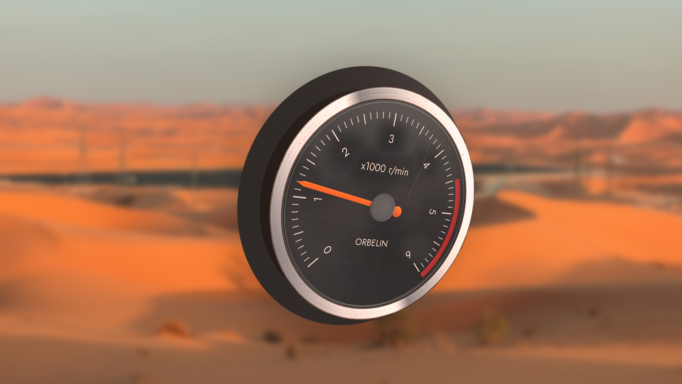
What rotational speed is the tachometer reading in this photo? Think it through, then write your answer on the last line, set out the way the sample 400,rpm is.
1200,rpm
